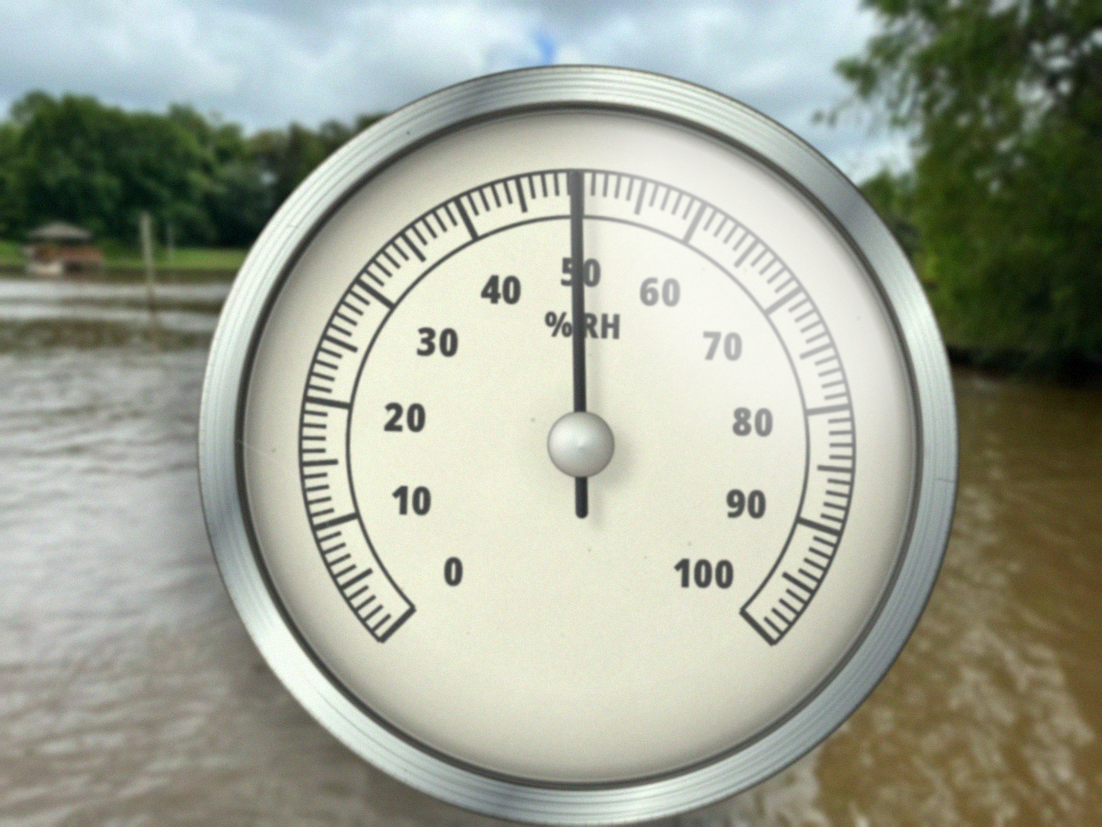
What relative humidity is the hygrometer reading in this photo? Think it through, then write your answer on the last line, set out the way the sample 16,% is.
49.5,%
